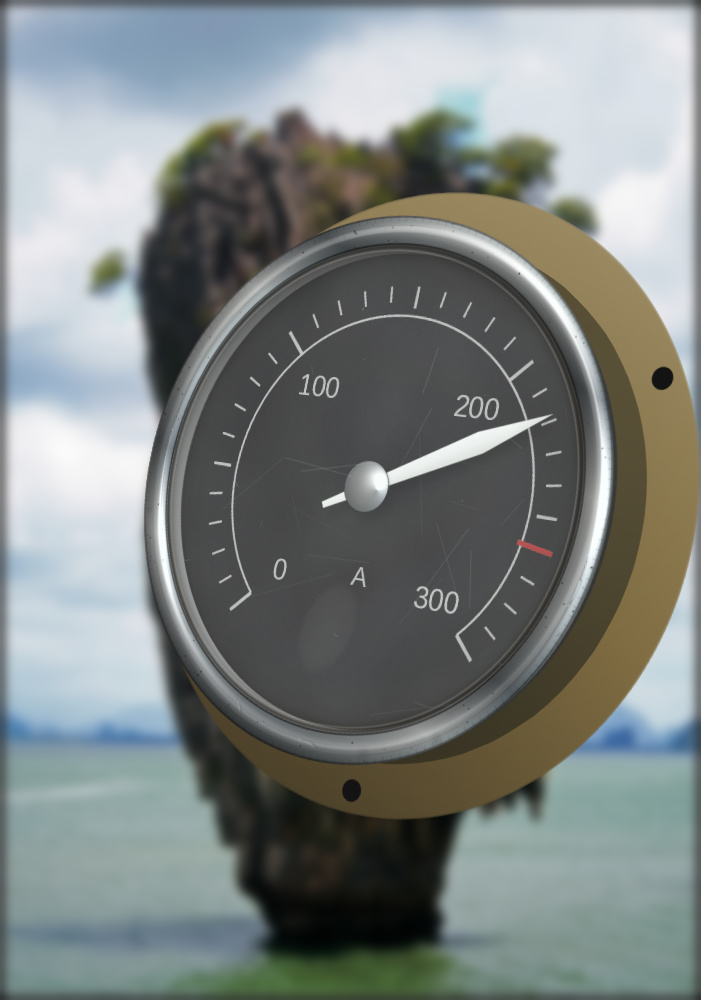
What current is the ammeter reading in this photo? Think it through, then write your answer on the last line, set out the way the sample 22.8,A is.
220,A
